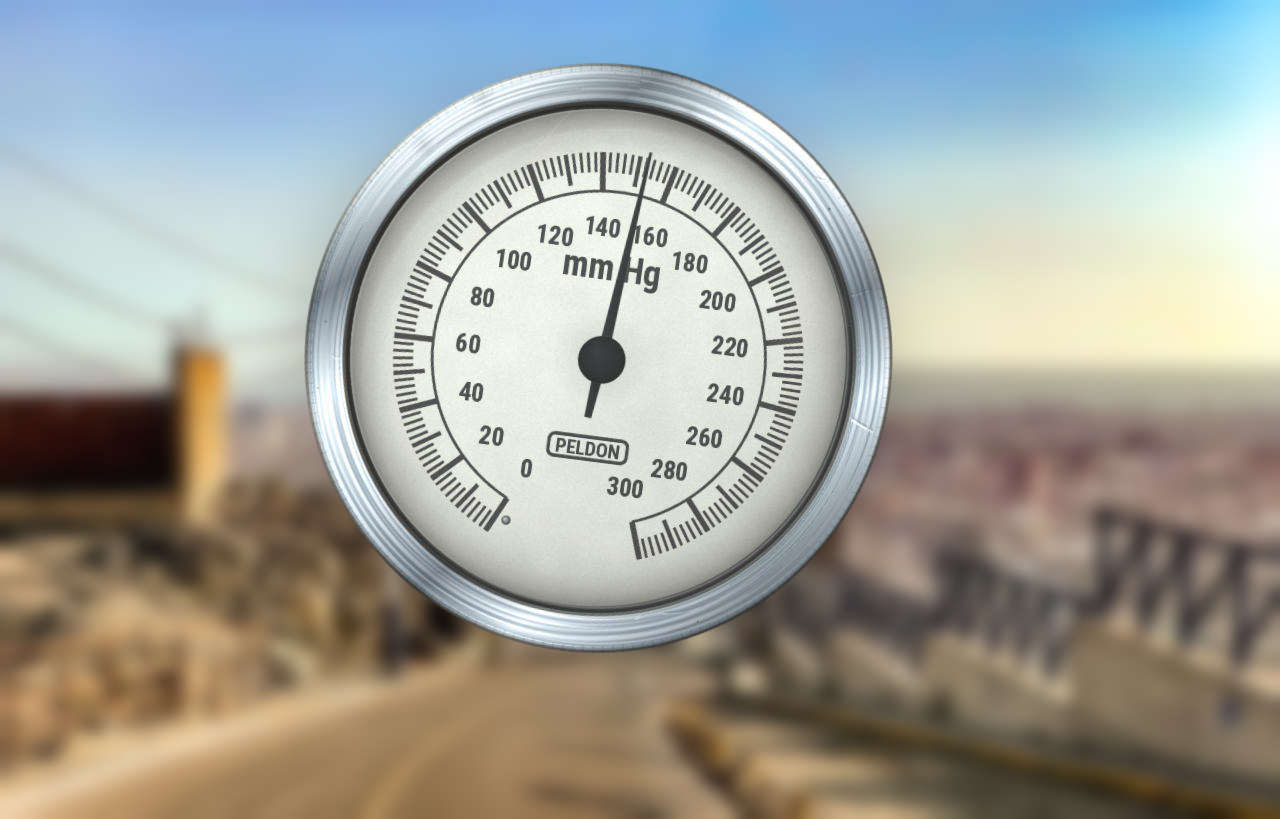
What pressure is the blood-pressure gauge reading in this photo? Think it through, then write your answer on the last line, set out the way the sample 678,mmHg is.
152,mmHg
